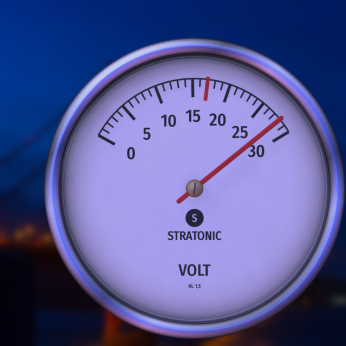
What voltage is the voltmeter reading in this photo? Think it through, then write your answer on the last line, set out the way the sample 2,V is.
28,V
